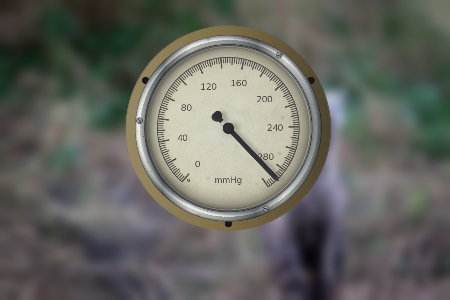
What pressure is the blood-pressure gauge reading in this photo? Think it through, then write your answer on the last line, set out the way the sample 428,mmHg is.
290,mmHg
